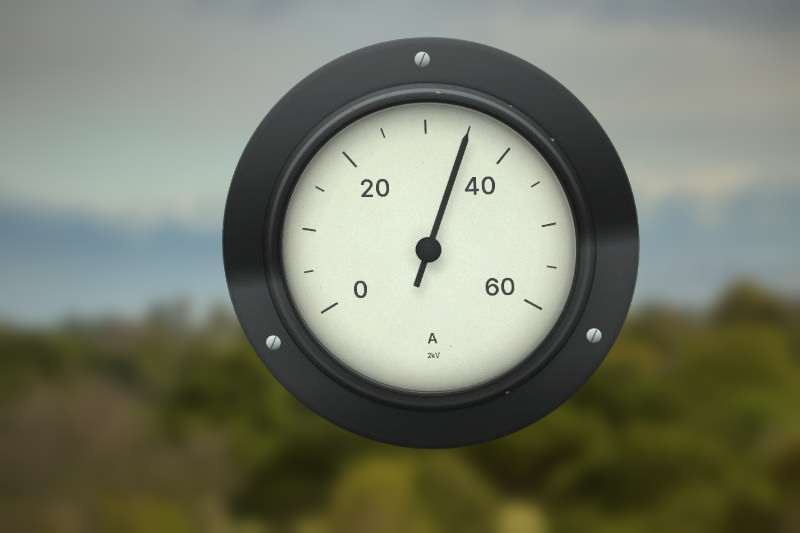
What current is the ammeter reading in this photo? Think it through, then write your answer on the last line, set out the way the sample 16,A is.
35,A
